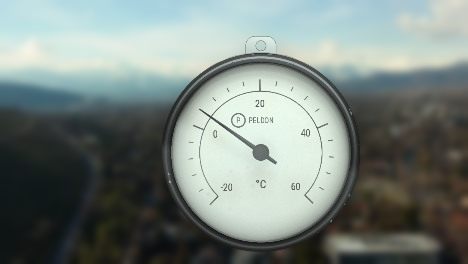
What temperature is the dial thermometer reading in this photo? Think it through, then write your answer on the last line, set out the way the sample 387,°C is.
4,°C
